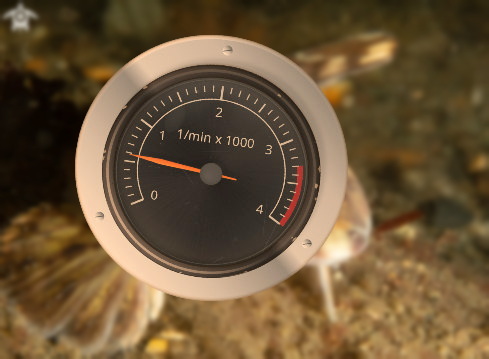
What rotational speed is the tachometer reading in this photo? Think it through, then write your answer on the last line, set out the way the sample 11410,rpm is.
600,rpm
